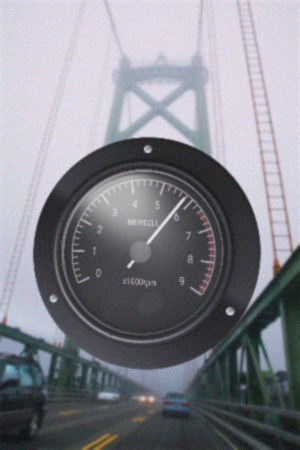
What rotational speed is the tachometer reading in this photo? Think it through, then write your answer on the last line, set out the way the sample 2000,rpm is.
5800,rpm
